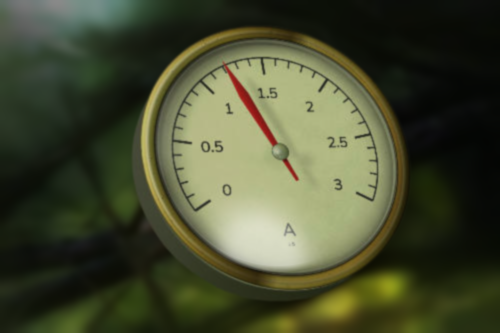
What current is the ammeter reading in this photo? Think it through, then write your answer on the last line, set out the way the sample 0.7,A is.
1.2,A
